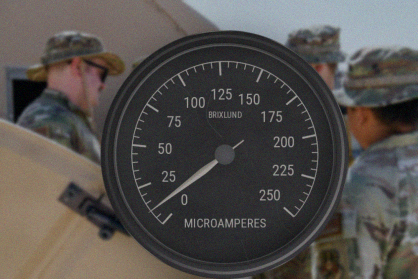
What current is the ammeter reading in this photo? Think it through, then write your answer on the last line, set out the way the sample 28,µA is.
10,µA
